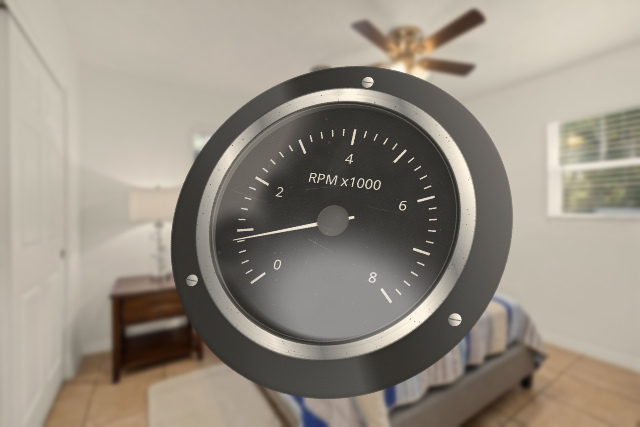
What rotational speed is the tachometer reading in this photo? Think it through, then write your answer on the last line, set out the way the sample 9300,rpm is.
800,rpm
